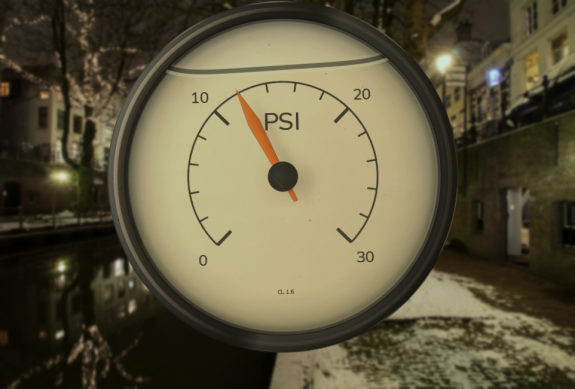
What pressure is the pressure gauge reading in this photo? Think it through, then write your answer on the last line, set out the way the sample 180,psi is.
12,psi
